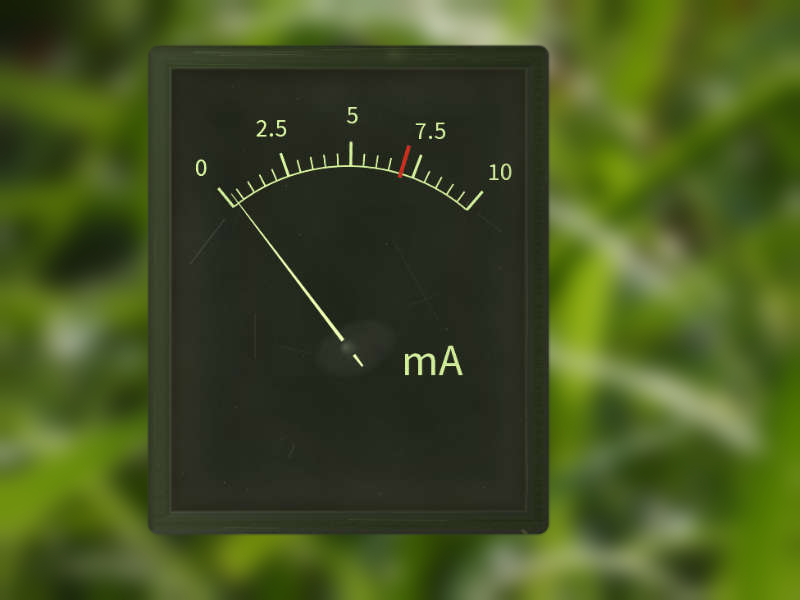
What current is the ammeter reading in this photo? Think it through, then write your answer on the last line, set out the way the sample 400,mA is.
0.25,mA
